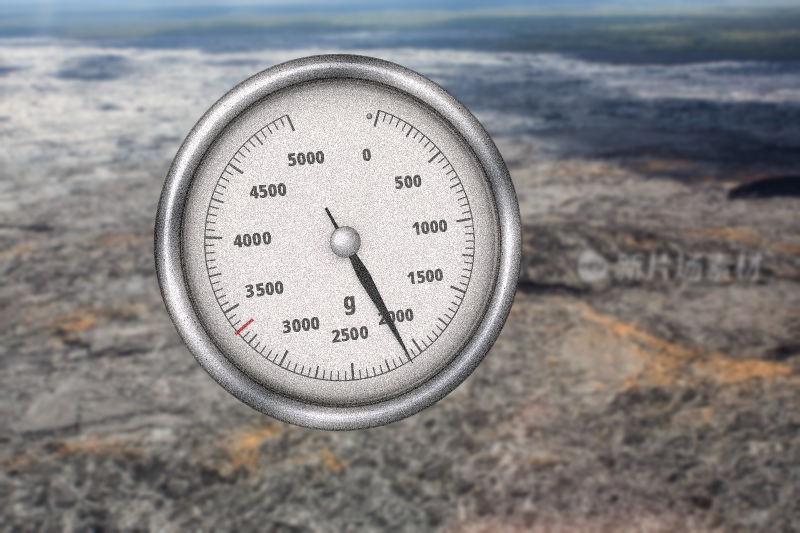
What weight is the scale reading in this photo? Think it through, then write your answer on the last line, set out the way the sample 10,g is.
2100,g
